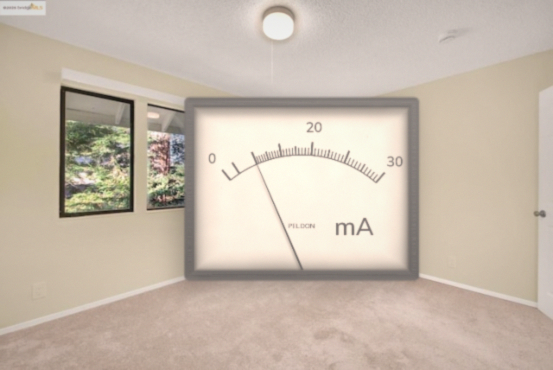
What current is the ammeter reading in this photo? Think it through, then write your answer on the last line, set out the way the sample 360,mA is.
10,mA
